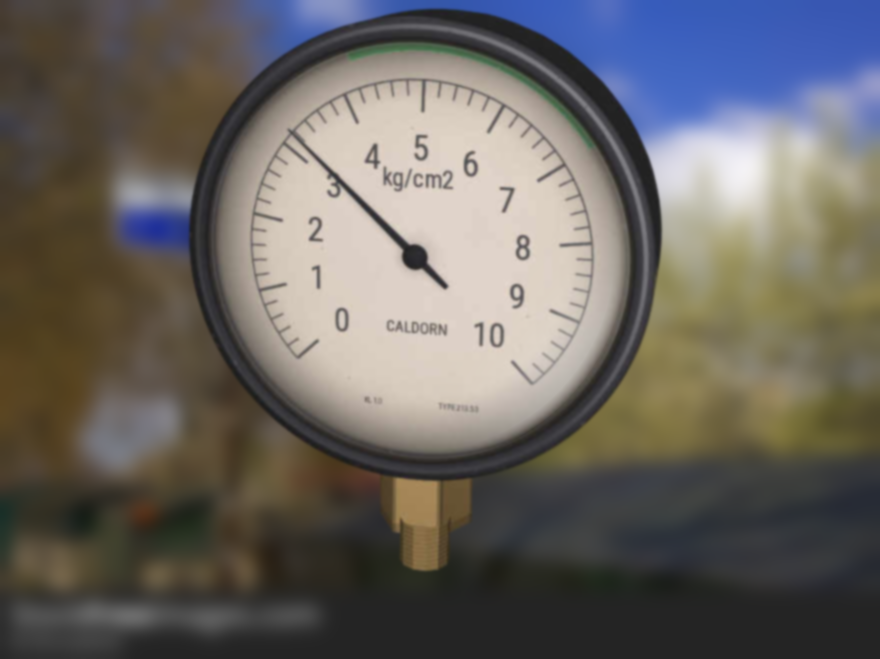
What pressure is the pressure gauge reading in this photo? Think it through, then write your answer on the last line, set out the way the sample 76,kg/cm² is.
3.2,kg/cm²
